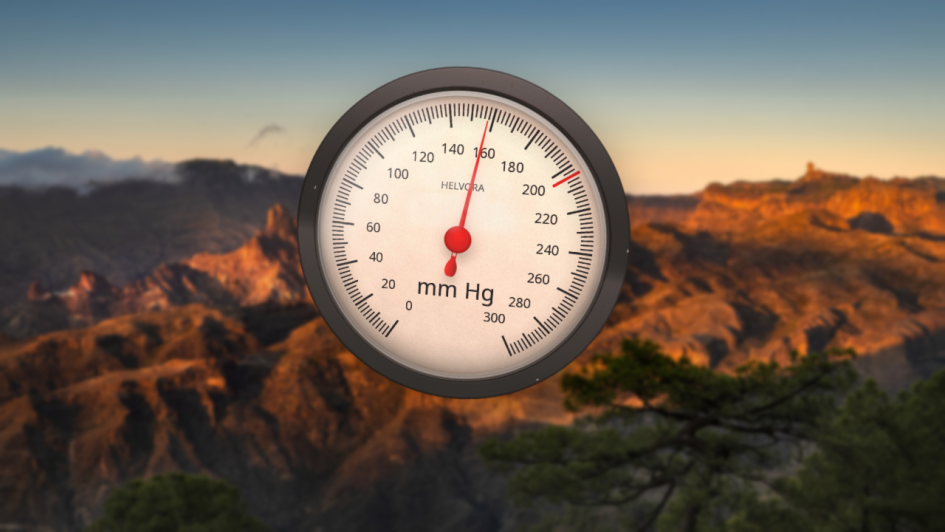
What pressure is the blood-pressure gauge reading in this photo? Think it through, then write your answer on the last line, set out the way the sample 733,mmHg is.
158,mmHg
